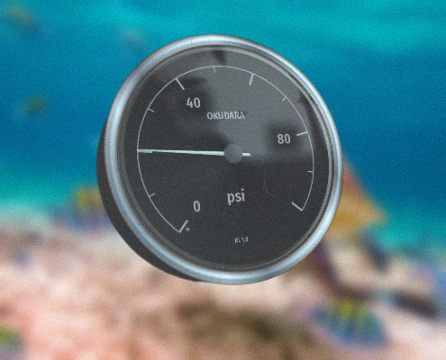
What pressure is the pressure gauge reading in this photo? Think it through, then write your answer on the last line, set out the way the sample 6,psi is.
20,psi
